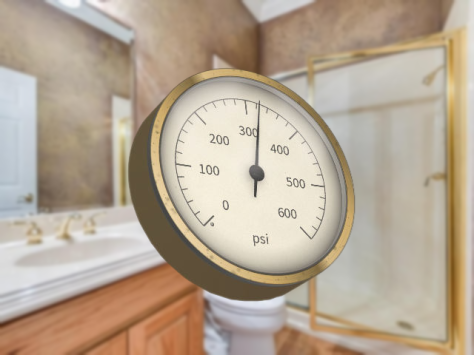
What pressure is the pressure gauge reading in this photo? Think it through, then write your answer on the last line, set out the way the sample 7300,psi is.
320,psi
